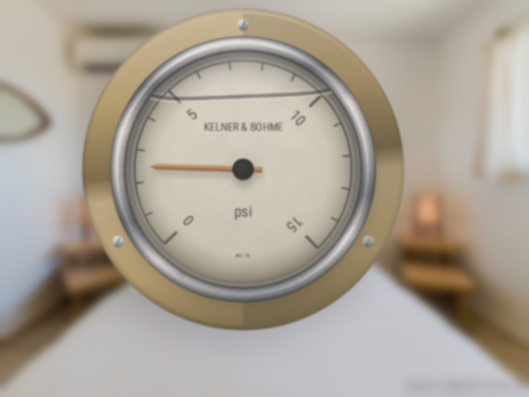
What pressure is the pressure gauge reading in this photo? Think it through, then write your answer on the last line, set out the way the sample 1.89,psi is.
2.5,psi
